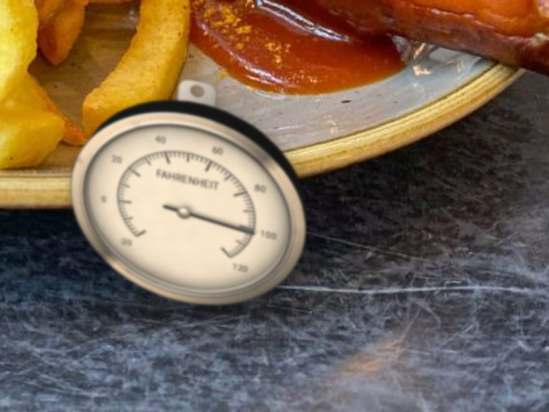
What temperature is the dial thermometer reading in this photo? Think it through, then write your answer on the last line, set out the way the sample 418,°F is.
100,°F
